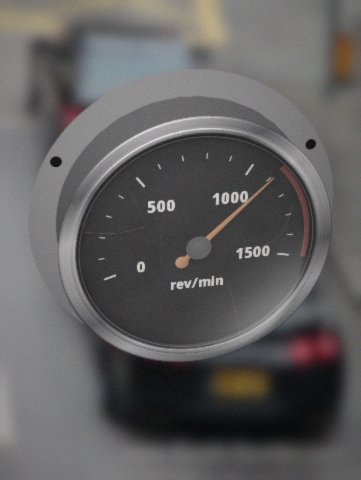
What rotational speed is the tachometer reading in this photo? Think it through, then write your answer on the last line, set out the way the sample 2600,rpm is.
1100,rpm
